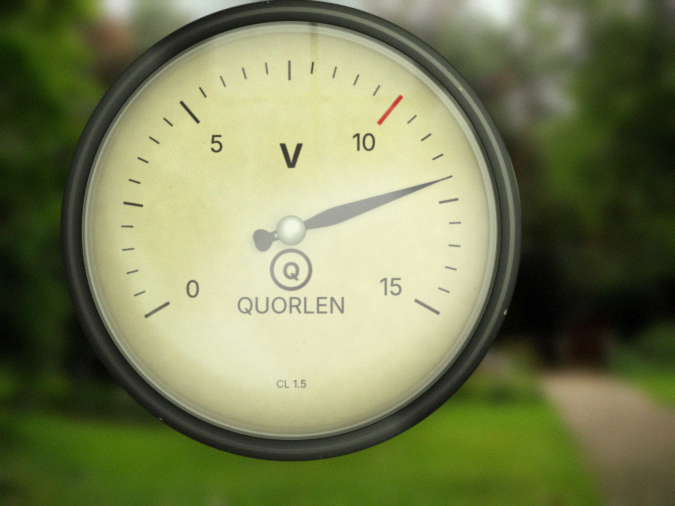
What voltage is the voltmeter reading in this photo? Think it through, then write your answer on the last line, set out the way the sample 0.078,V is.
12,V
